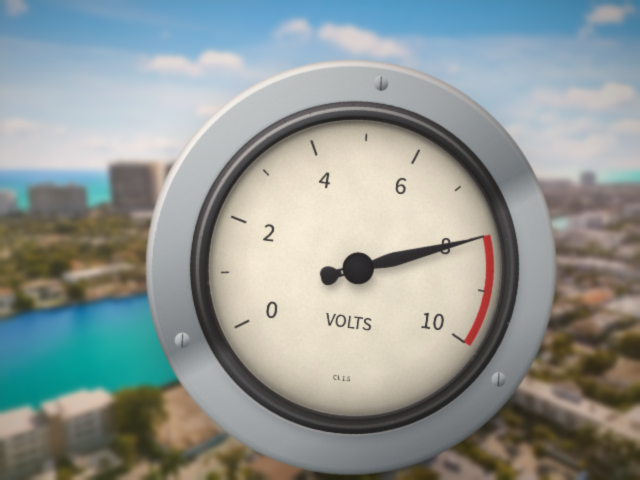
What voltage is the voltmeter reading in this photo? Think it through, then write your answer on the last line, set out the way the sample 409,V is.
8,V
